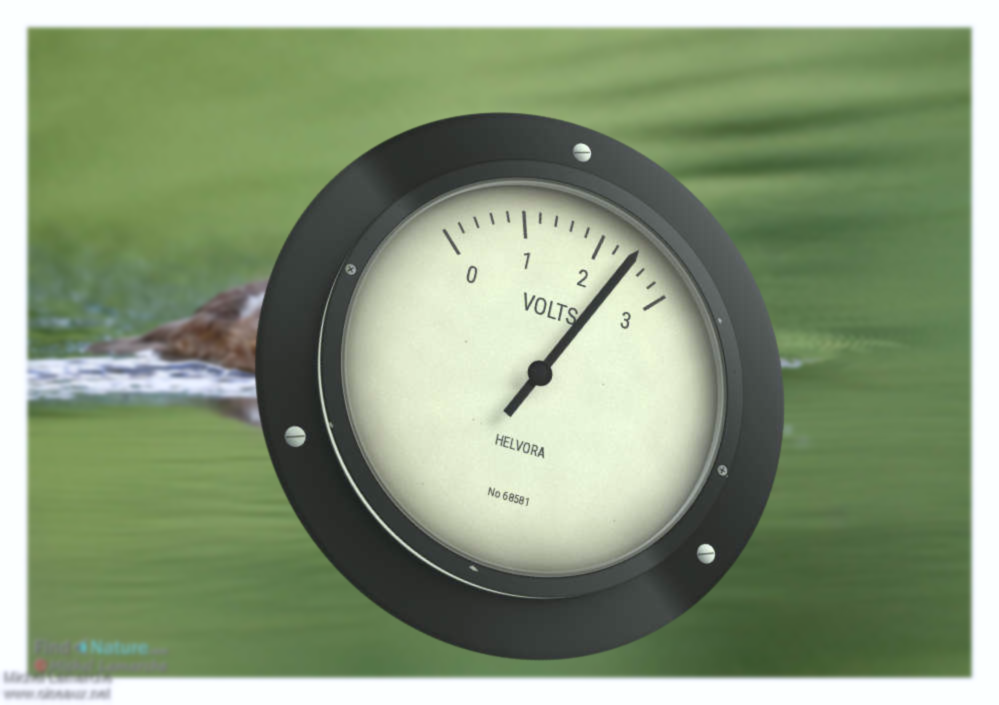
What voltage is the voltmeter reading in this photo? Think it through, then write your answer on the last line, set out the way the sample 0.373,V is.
2.4,V
